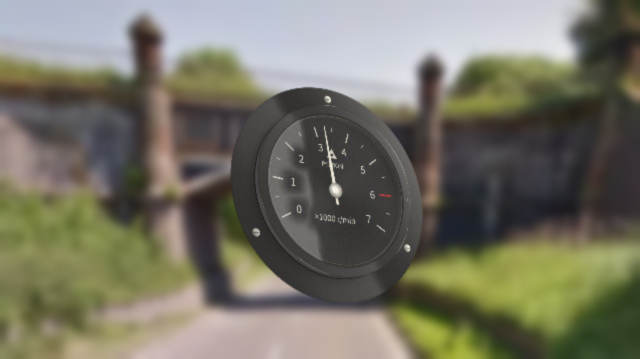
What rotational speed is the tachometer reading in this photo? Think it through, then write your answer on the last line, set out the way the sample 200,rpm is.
3250,rpm
